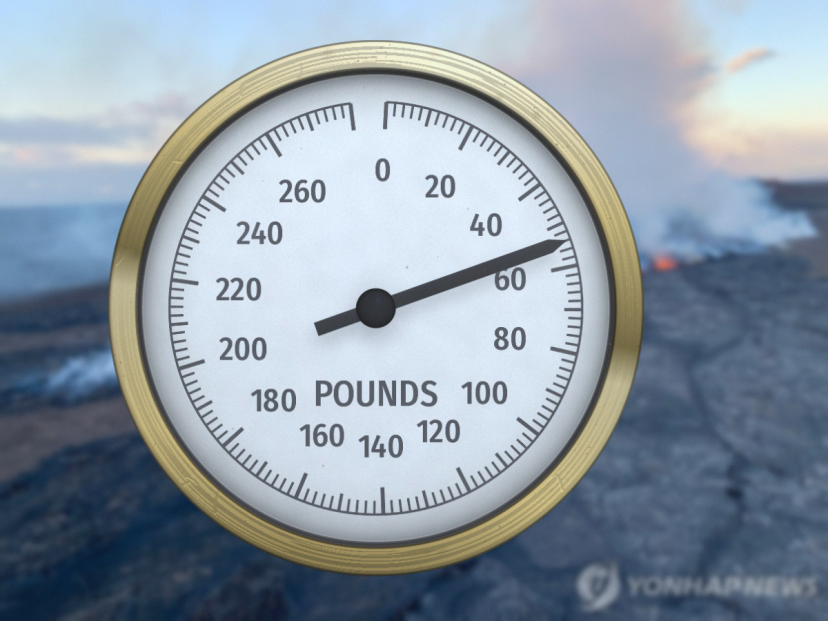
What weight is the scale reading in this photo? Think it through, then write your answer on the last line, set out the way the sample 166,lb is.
54,lb
